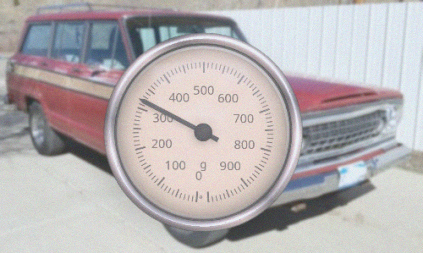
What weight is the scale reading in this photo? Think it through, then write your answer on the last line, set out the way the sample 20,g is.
320,g
